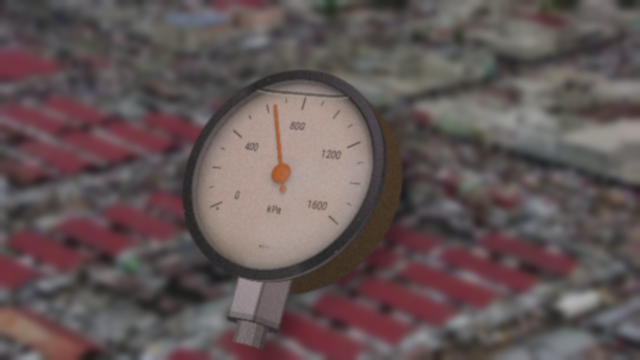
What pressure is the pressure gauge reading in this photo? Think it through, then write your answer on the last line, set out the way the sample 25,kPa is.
650,kPa
